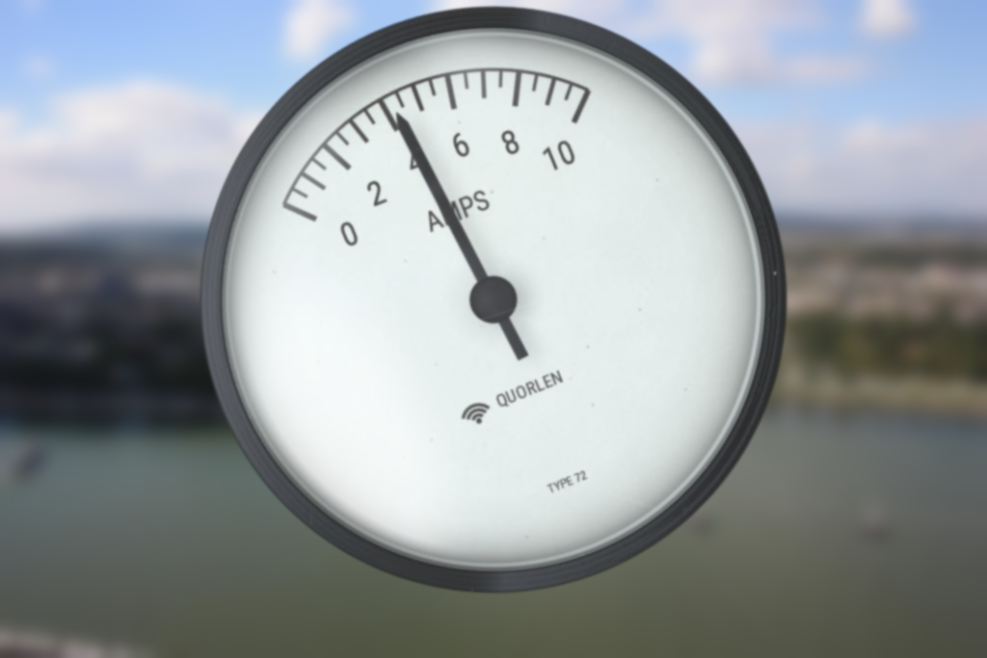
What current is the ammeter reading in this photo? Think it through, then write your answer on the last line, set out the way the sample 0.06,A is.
4.25,A
